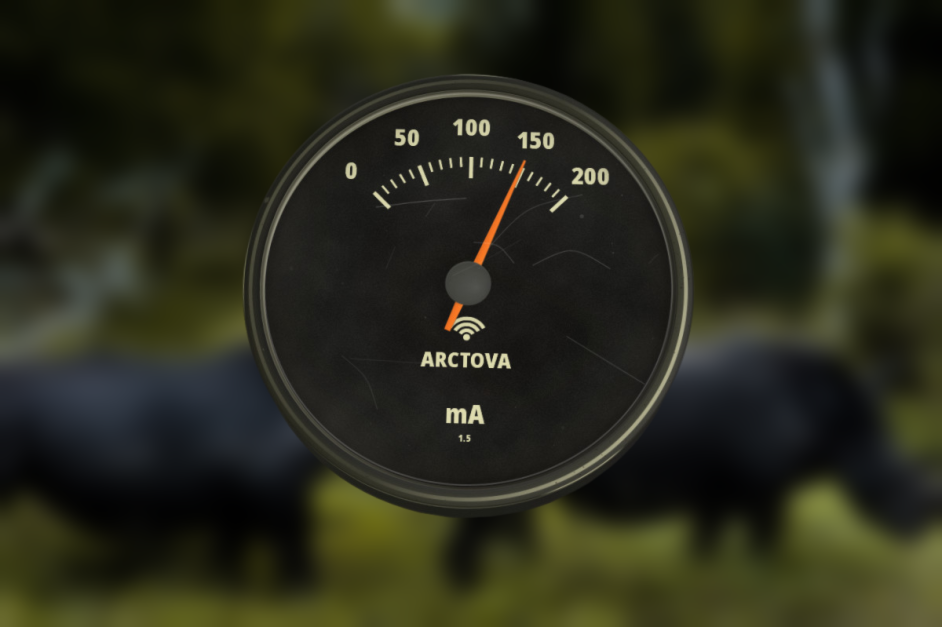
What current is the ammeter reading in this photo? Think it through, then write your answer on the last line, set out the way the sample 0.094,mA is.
150,mA
